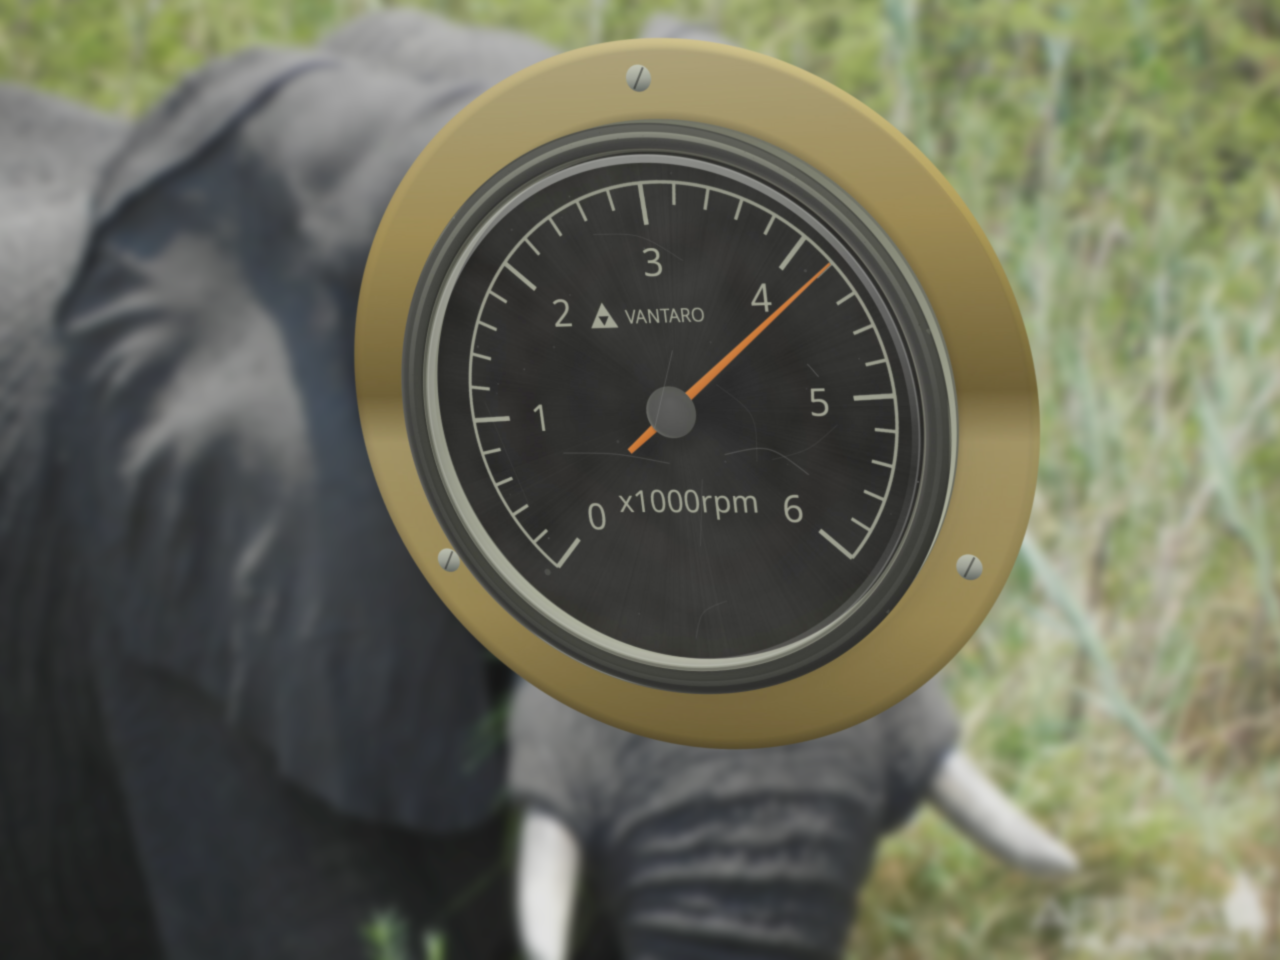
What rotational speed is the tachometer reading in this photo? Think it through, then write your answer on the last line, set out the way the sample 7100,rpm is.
4200,rpm
